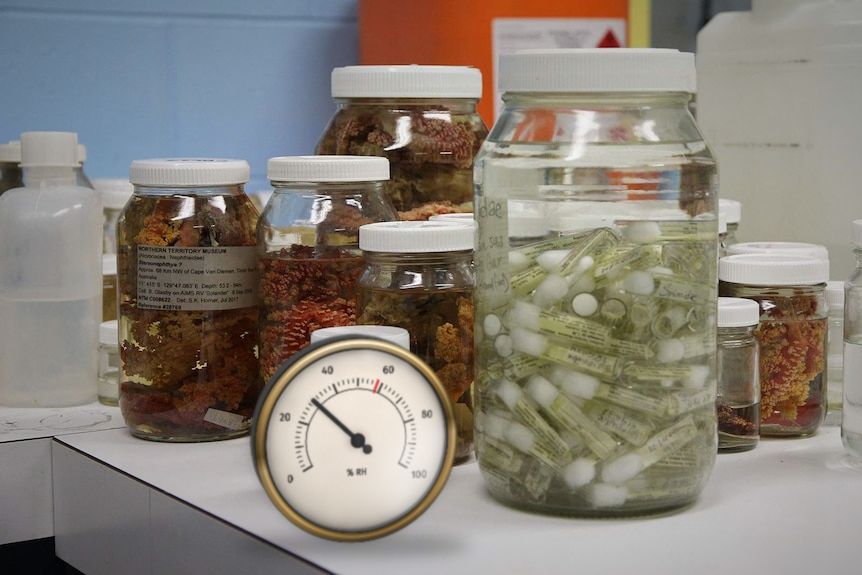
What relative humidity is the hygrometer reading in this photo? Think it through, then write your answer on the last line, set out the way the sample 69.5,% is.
30,%
